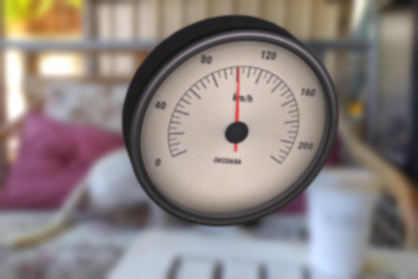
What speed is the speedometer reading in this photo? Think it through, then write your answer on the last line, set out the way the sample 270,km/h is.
100,km/h
